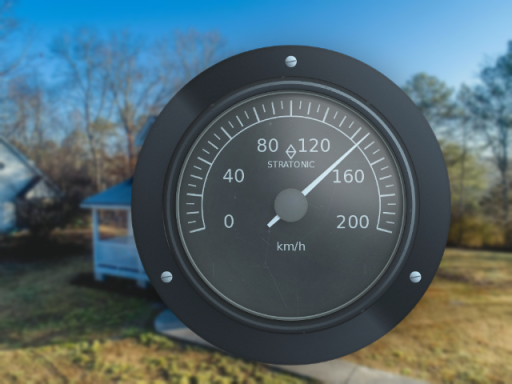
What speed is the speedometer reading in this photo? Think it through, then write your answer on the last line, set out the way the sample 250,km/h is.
145,km/h
